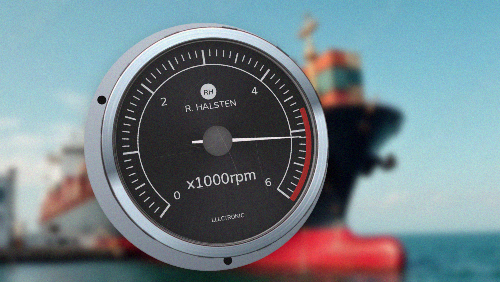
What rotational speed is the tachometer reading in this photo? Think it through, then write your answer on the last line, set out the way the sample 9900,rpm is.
5100,rpm
